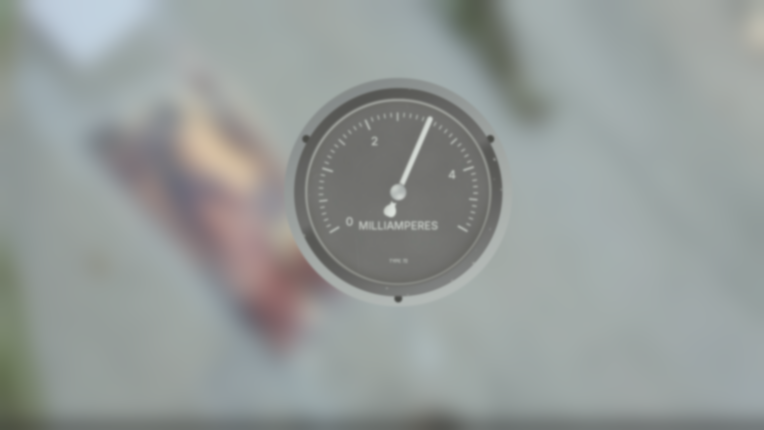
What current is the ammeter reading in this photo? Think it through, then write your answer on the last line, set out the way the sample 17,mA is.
3,mA
